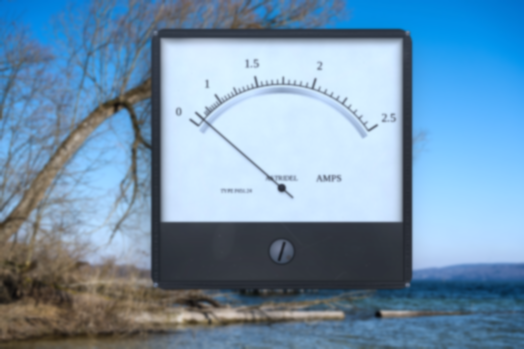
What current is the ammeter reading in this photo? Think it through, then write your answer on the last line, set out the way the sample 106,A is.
0.5,A
